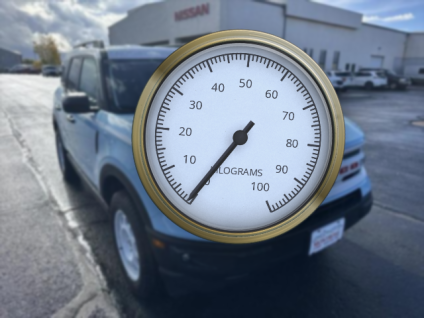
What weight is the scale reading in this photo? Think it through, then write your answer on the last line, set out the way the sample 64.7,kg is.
1,kg
